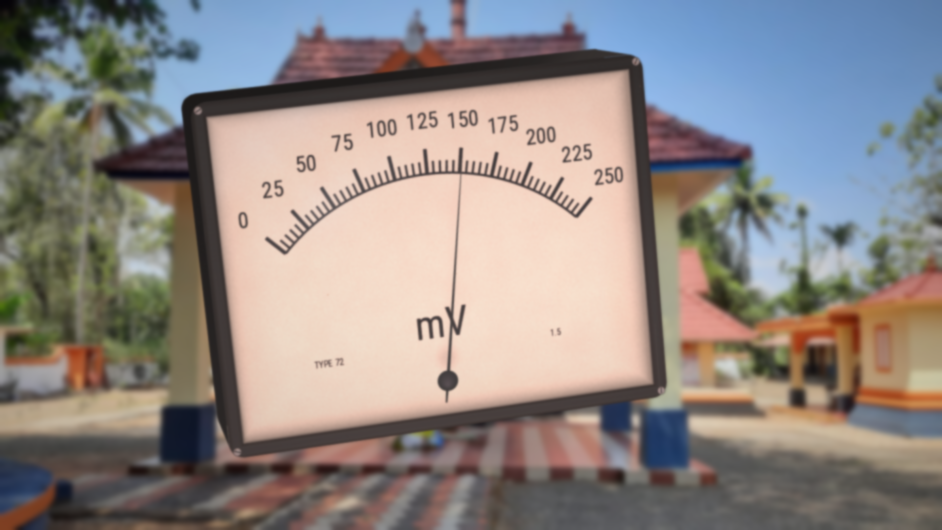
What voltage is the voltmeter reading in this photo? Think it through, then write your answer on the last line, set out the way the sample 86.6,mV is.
150,mV
